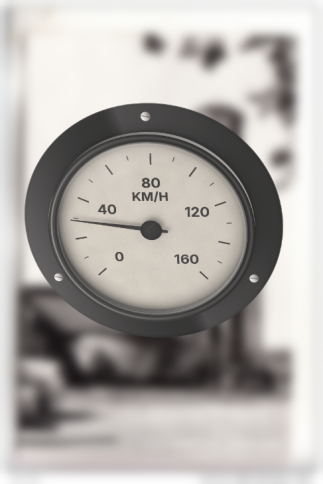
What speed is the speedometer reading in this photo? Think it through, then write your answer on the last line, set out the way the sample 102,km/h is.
30,km/h
